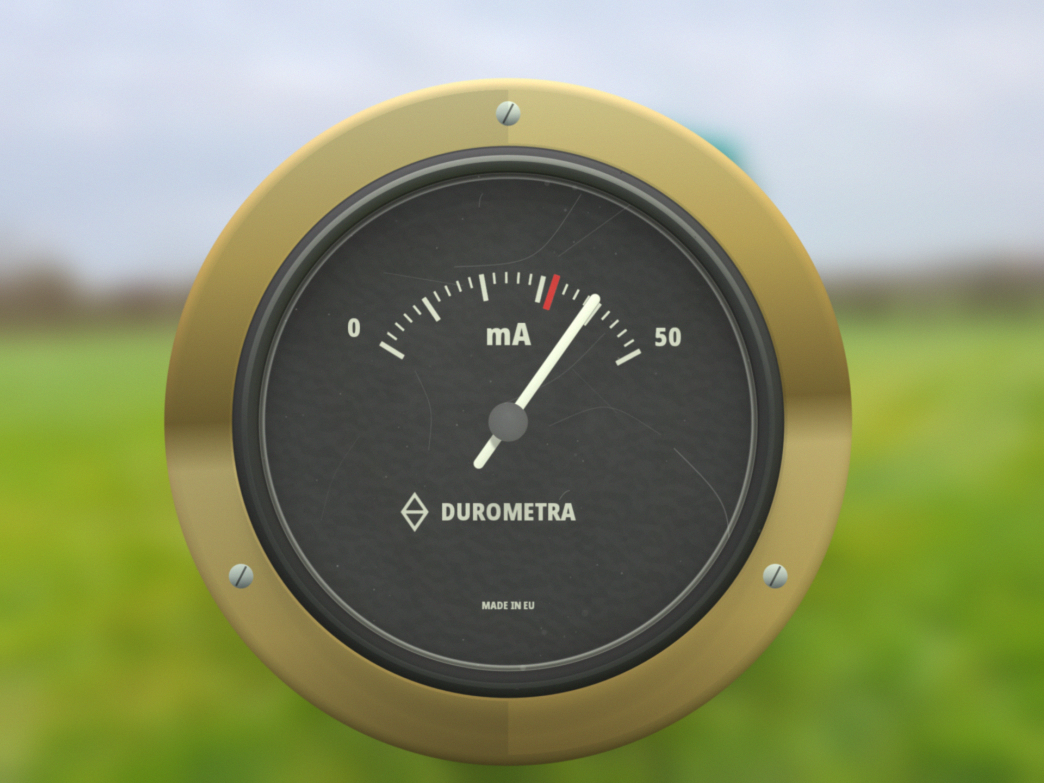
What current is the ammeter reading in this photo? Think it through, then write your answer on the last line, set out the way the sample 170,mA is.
39,mA
